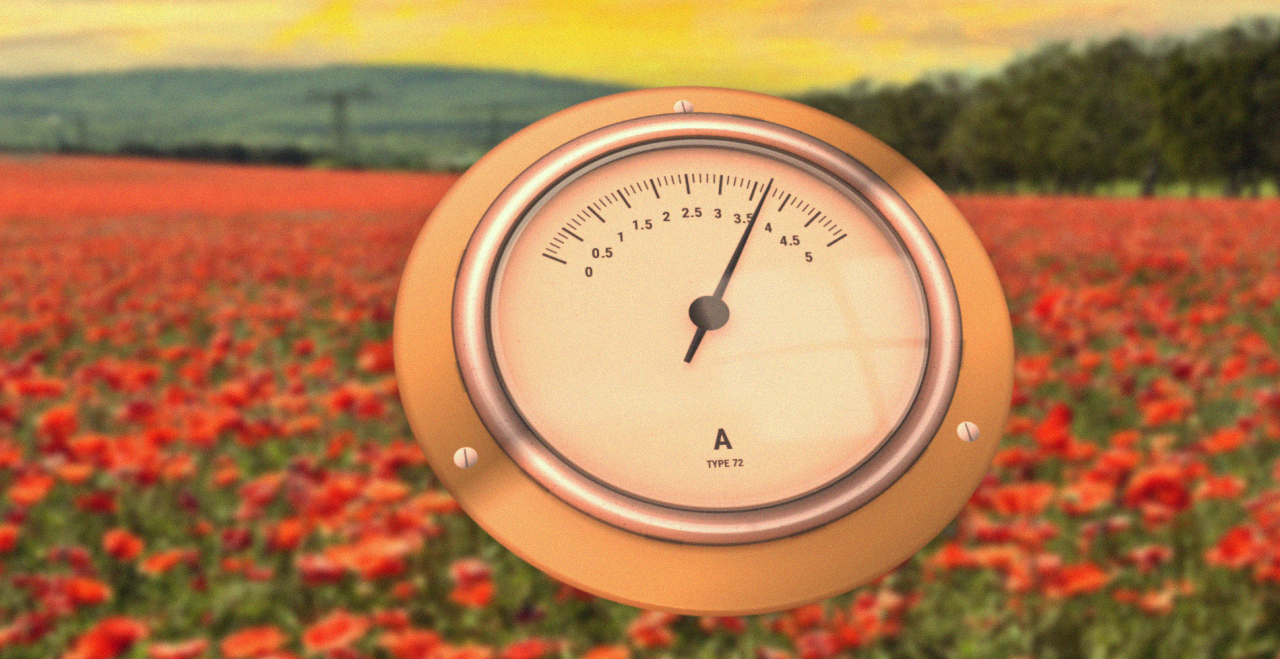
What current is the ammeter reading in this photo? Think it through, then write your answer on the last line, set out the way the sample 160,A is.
3.7,A
